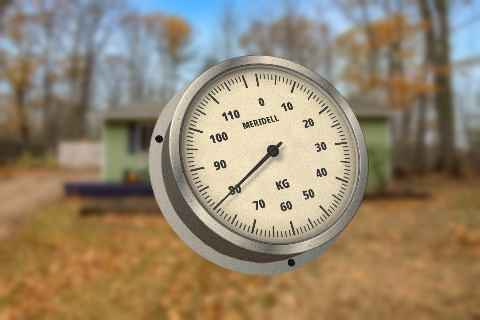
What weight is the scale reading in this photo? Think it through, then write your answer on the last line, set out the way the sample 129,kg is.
80,kg
